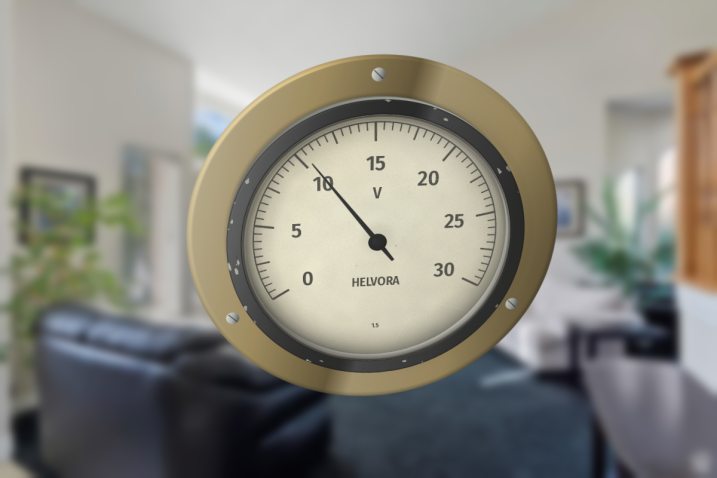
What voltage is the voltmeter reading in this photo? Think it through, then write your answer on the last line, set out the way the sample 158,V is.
10.5,V
